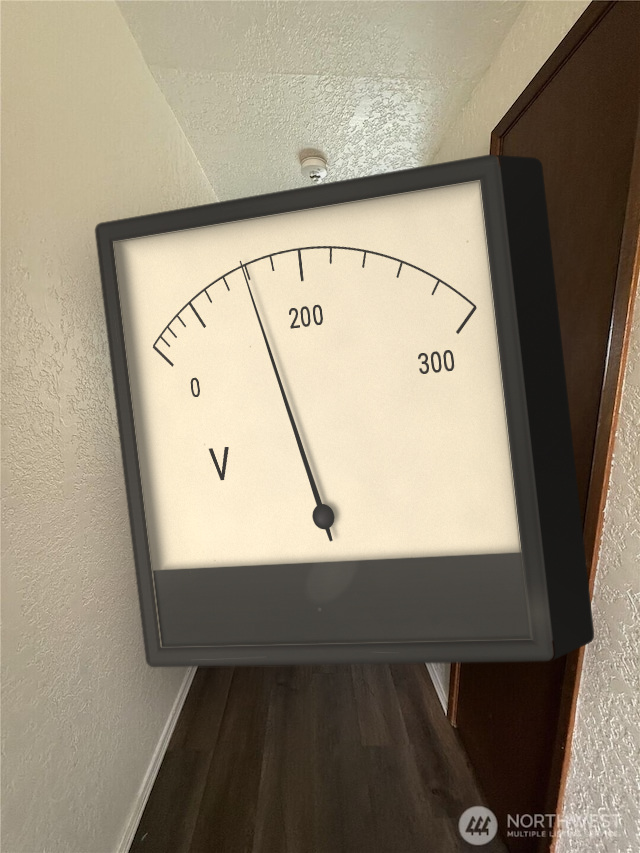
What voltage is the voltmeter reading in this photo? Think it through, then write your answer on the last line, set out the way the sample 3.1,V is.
160,V
